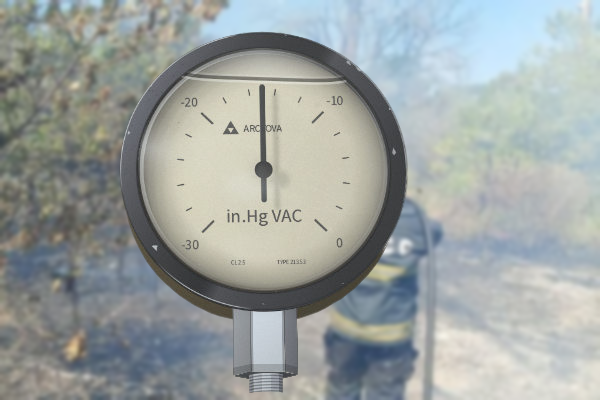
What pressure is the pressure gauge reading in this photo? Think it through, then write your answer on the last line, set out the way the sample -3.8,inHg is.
-15,inHg
